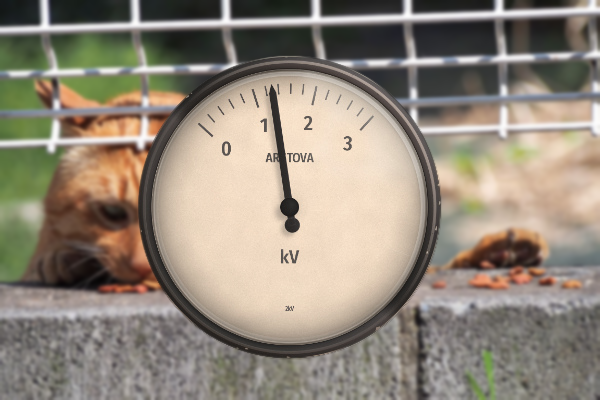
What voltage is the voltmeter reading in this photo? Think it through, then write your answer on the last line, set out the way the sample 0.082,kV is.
1.3,kV
